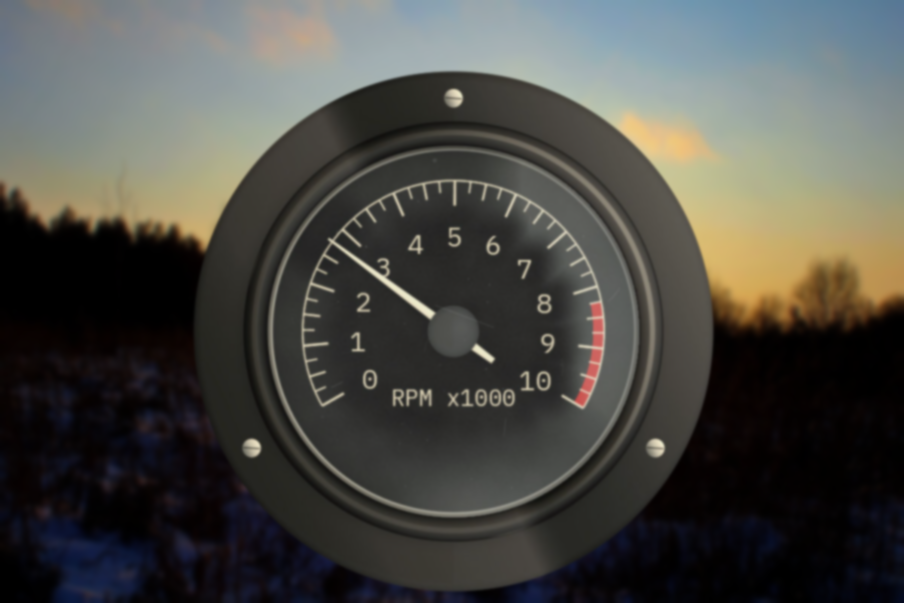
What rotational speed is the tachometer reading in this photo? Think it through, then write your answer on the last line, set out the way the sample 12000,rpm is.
2750,rpm
